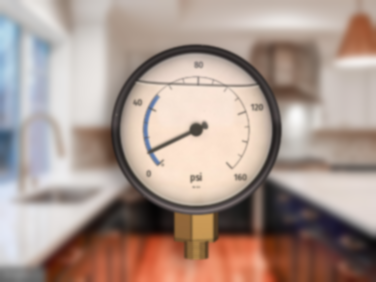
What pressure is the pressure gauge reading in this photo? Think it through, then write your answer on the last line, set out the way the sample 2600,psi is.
10,psi
